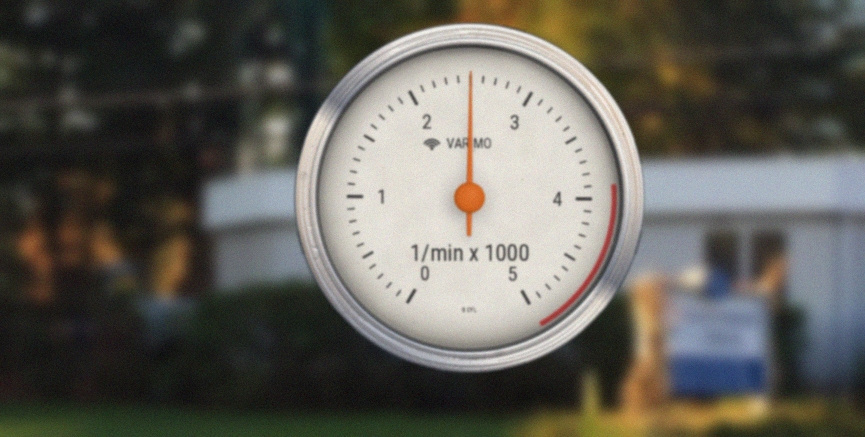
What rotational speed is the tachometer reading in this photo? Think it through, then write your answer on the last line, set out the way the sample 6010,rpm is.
2500,rpm
